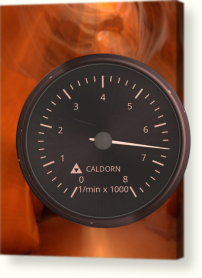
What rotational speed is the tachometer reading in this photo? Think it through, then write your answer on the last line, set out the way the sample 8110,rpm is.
6600,rpm
